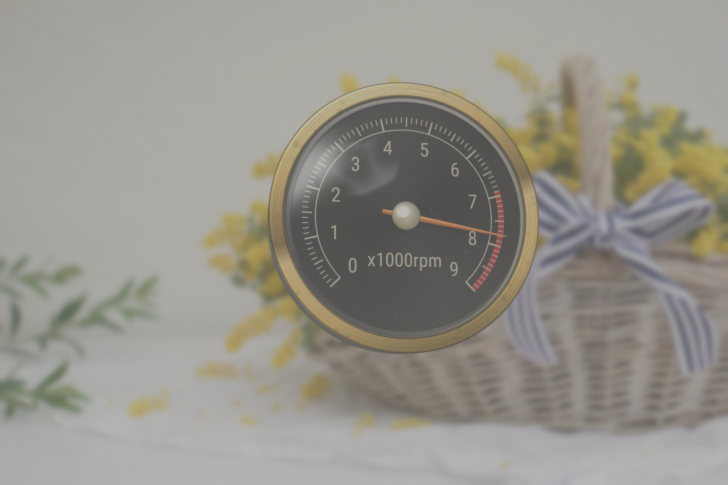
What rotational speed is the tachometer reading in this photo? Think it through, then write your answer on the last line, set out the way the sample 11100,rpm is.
7800,rpm
